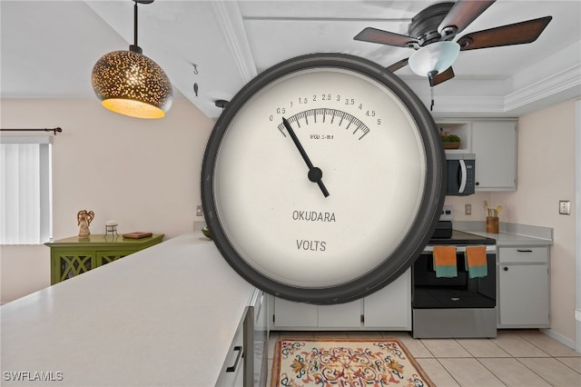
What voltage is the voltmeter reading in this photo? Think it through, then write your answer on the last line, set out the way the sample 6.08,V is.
0.5,V
